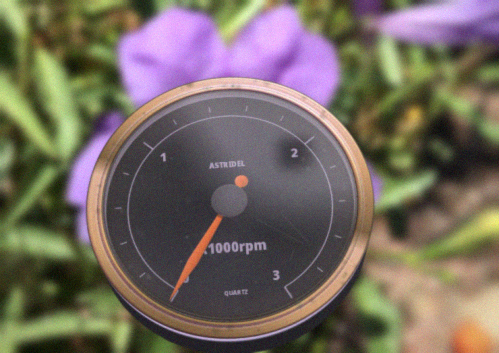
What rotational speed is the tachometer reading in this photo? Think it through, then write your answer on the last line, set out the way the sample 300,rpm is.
0,rpm
